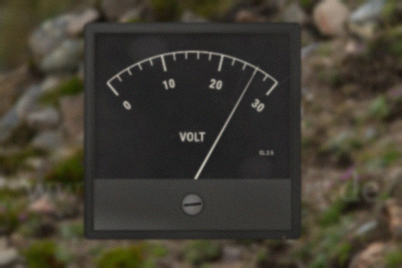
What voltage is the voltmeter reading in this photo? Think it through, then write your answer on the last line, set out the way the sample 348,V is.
26,V
